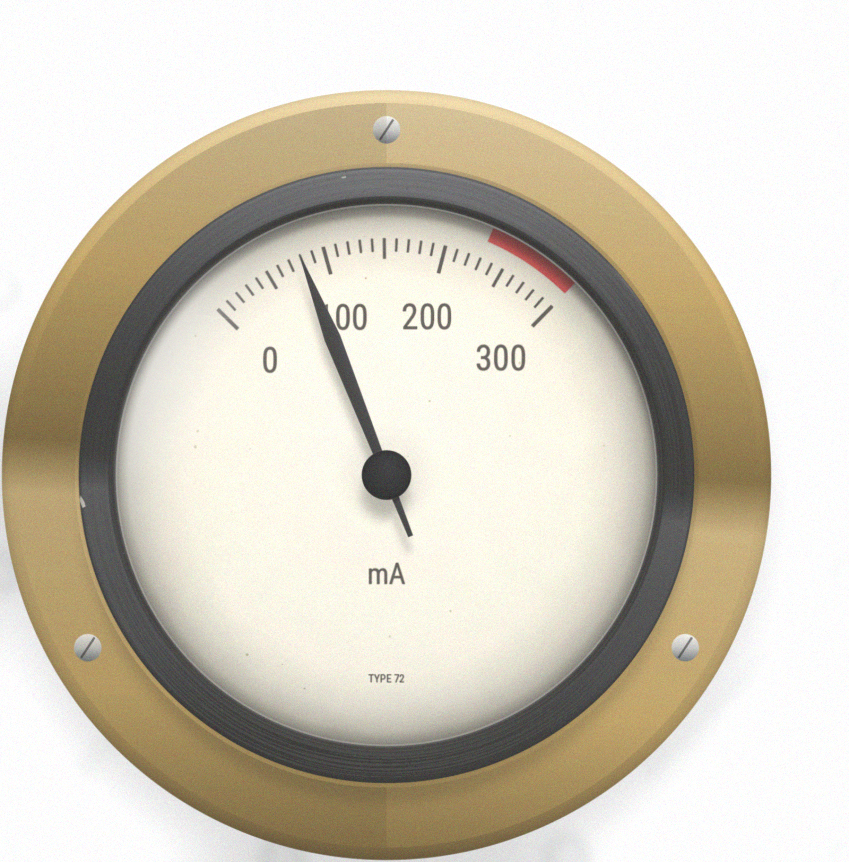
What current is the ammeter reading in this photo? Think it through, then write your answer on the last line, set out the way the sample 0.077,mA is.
80,mA
